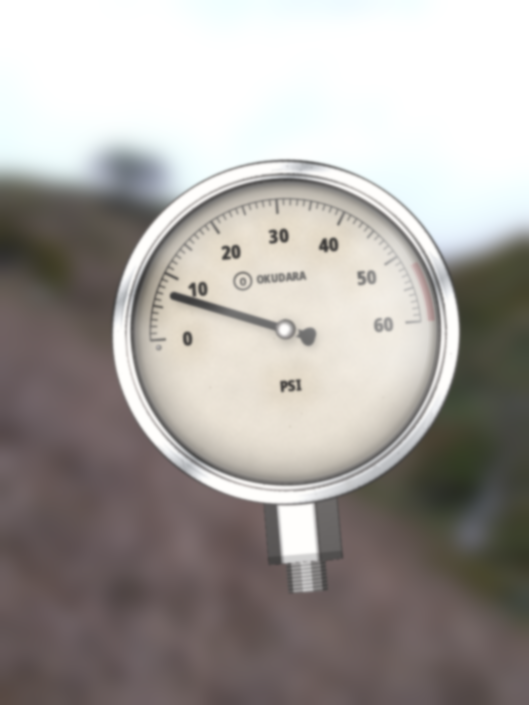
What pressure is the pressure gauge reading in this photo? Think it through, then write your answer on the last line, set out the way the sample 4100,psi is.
7,psi
